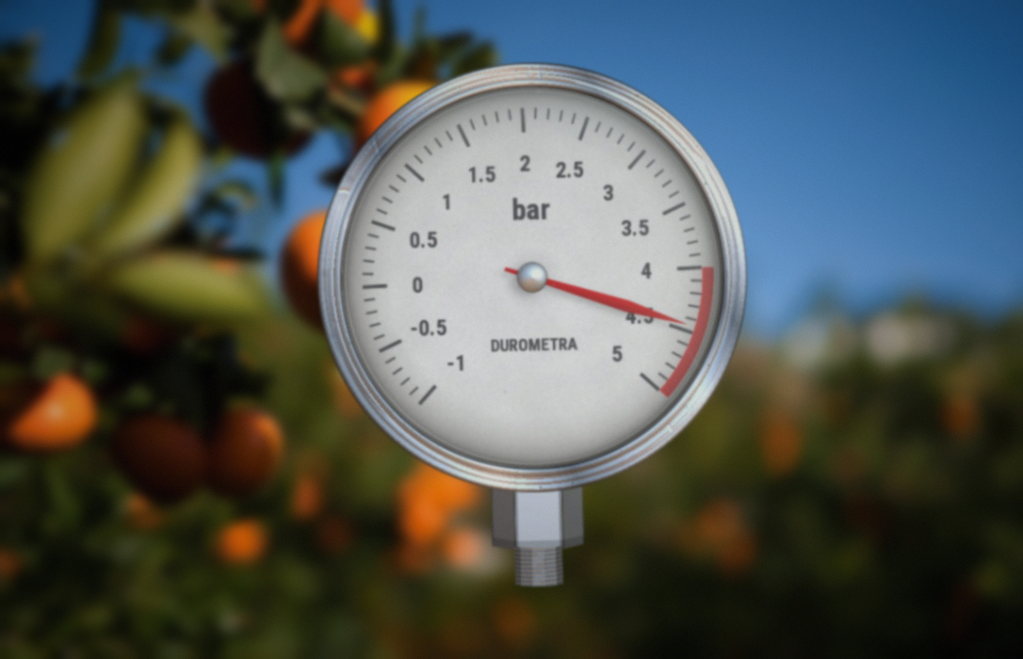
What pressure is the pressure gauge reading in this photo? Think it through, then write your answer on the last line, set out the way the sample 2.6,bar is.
4.45,bar
